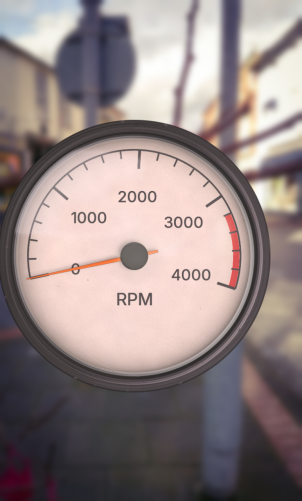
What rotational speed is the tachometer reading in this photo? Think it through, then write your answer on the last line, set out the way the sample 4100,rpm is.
0,rpm
